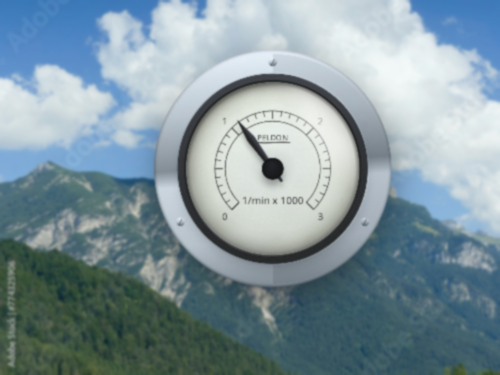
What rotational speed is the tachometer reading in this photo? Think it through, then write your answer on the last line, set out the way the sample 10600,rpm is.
1100,rpm
